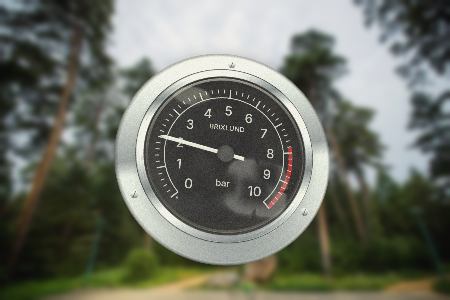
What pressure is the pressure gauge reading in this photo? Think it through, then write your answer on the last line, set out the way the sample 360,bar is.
2,bar
